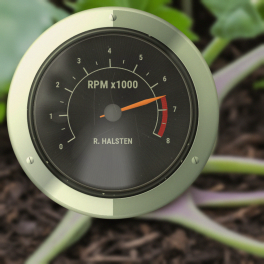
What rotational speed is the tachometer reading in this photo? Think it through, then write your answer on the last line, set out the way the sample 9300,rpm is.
6500,rpm
